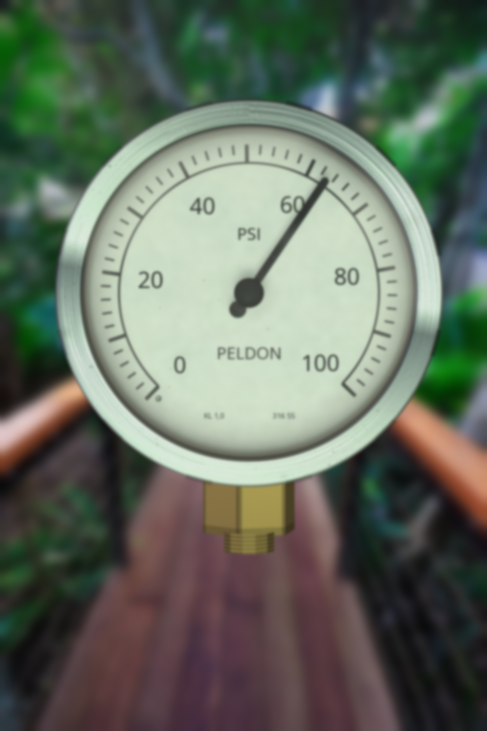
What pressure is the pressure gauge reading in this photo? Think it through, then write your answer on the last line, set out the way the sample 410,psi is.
63,psi
